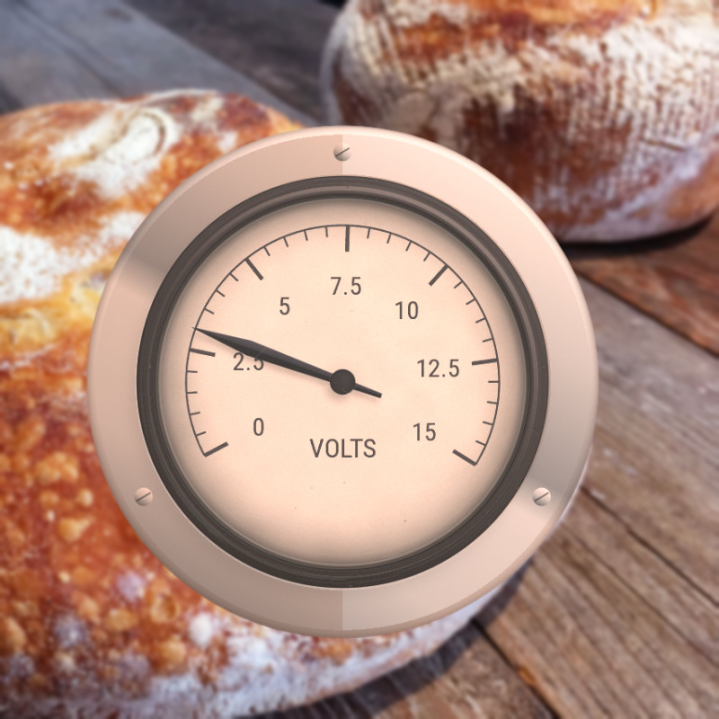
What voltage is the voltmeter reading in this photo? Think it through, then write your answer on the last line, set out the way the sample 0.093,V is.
3,V
